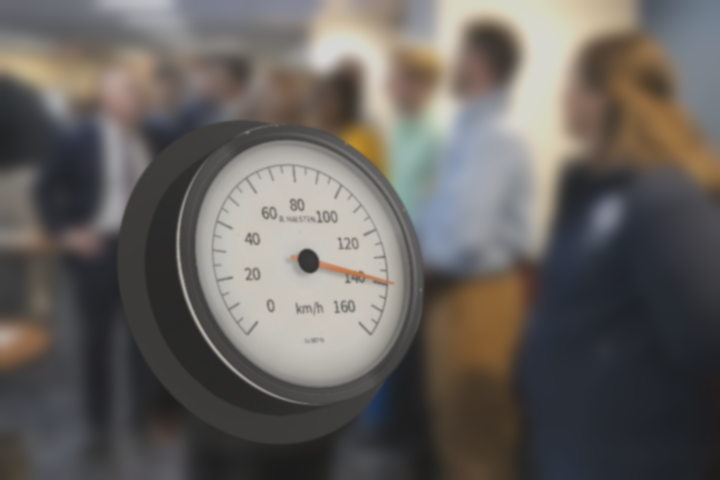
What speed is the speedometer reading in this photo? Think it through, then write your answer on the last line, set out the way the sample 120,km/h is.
140,km/h
